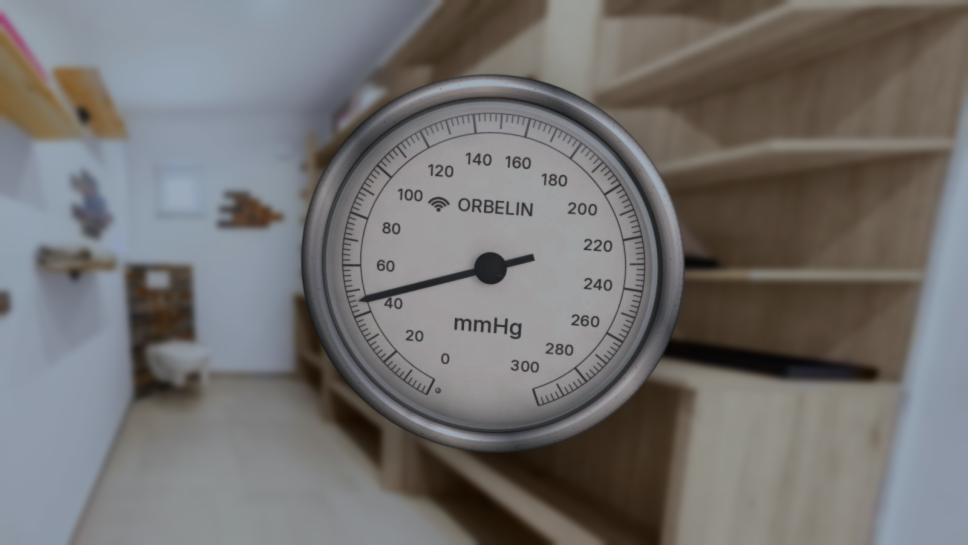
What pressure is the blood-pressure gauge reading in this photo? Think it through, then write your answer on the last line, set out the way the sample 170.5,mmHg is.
46,mmHg
